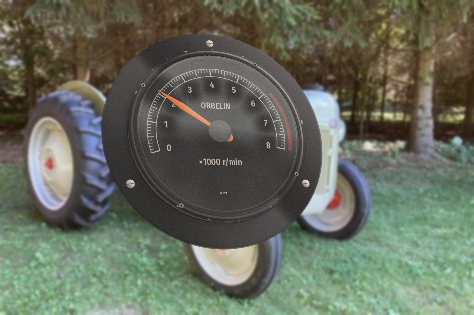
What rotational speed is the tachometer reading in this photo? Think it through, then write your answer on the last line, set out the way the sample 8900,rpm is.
2000,rpm
